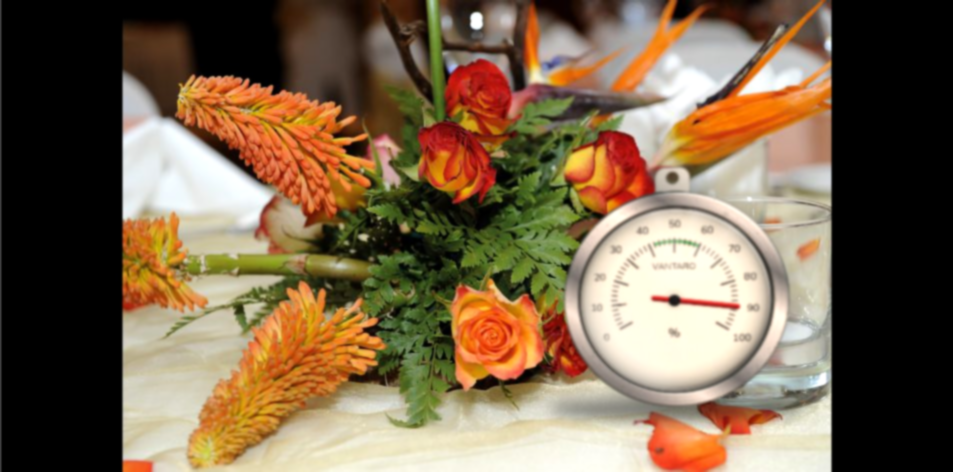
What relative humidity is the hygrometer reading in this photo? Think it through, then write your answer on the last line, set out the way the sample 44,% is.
90,%
